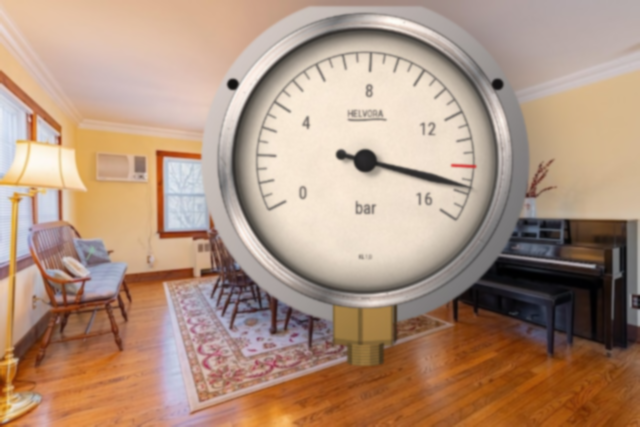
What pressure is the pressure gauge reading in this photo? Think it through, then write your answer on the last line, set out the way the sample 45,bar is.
14.75,bar
